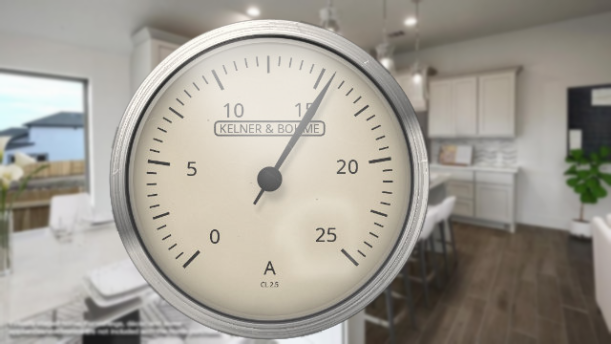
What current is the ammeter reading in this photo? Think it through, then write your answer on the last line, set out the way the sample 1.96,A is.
15.5,A
